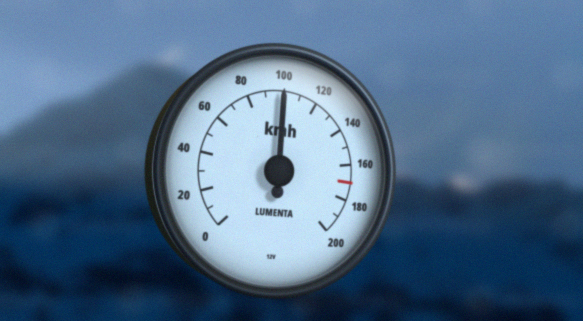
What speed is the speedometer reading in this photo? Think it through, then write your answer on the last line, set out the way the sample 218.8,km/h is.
100,km/h
